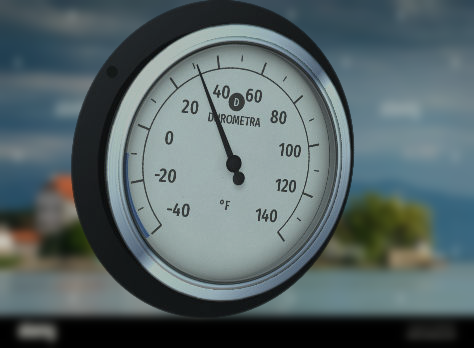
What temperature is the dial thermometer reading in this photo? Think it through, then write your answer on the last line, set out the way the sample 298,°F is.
30,°F
